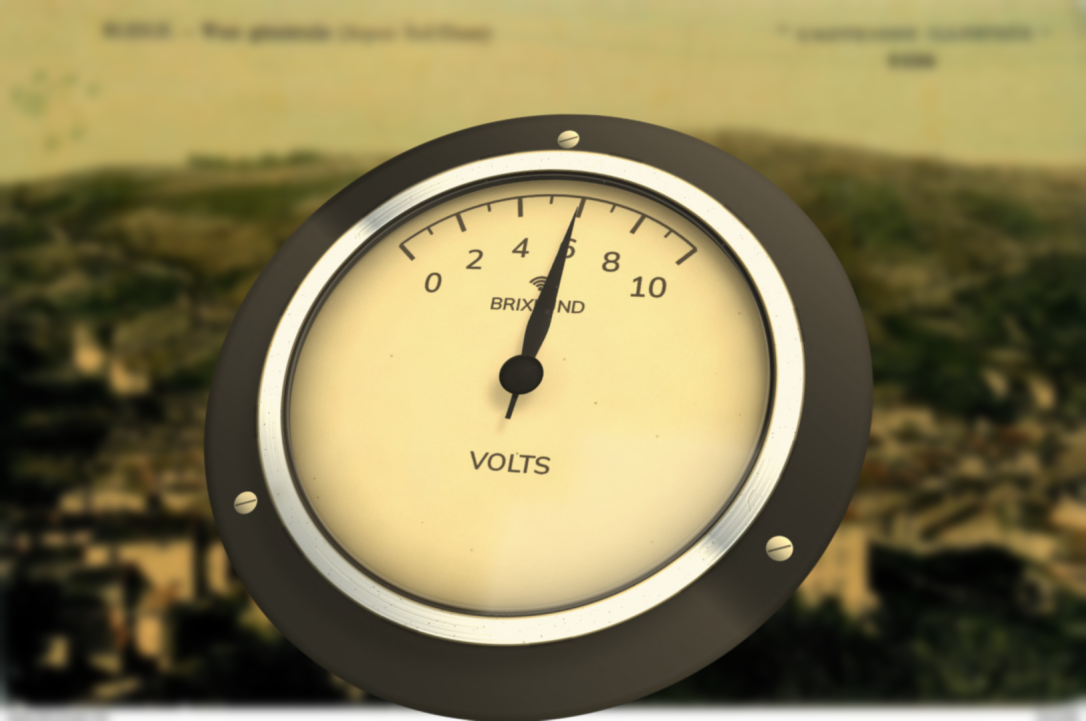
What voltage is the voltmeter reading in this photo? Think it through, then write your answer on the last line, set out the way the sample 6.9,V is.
6,V
